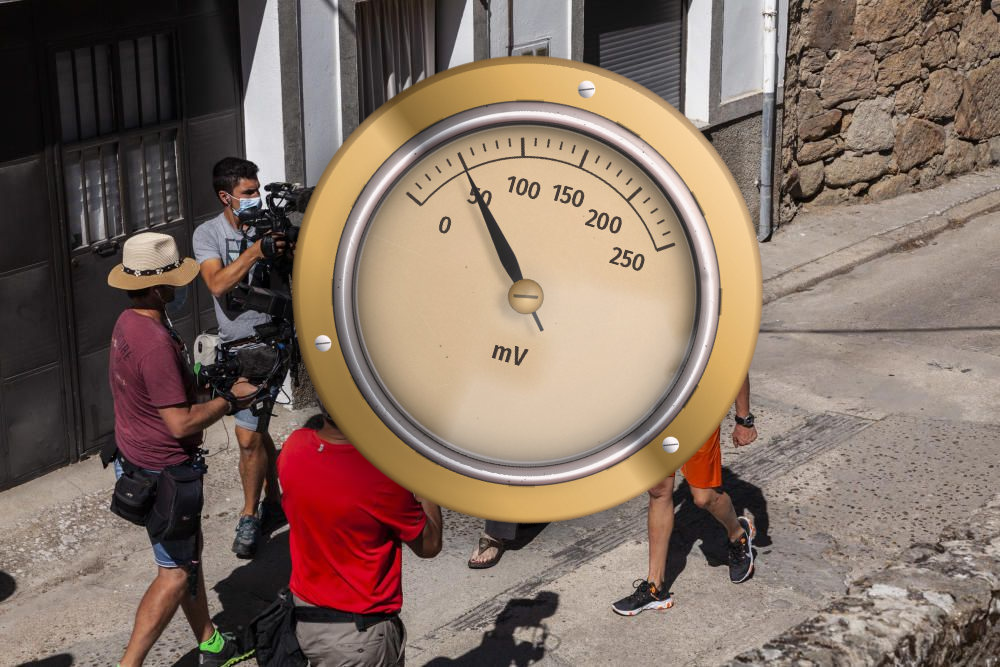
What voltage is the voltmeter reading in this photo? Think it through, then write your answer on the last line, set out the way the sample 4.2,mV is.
50,mV
